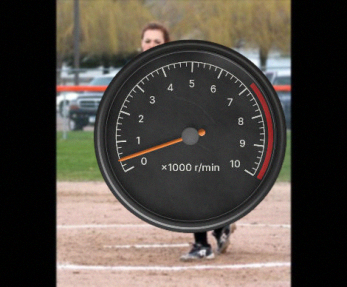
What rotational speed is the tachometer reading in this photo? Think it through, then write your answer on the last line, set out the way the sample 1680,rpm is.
400,rpm
